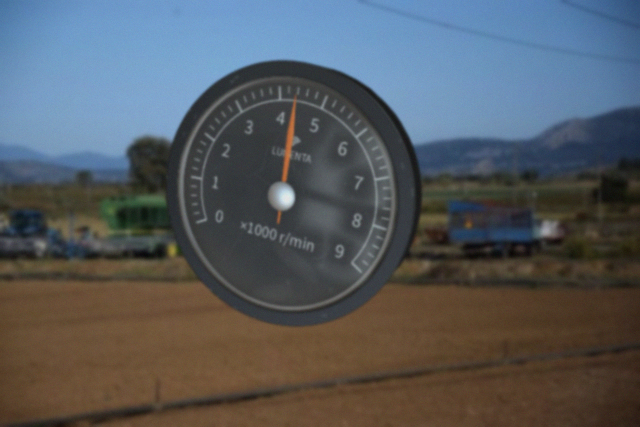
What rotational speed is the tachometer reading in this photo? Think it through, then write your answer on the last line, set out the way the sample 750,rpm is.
4400,rpm
